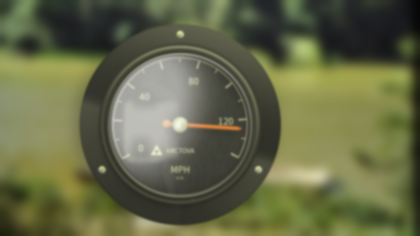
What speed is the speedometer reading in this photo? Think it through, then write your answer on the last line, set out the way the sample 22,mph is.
125,mph
